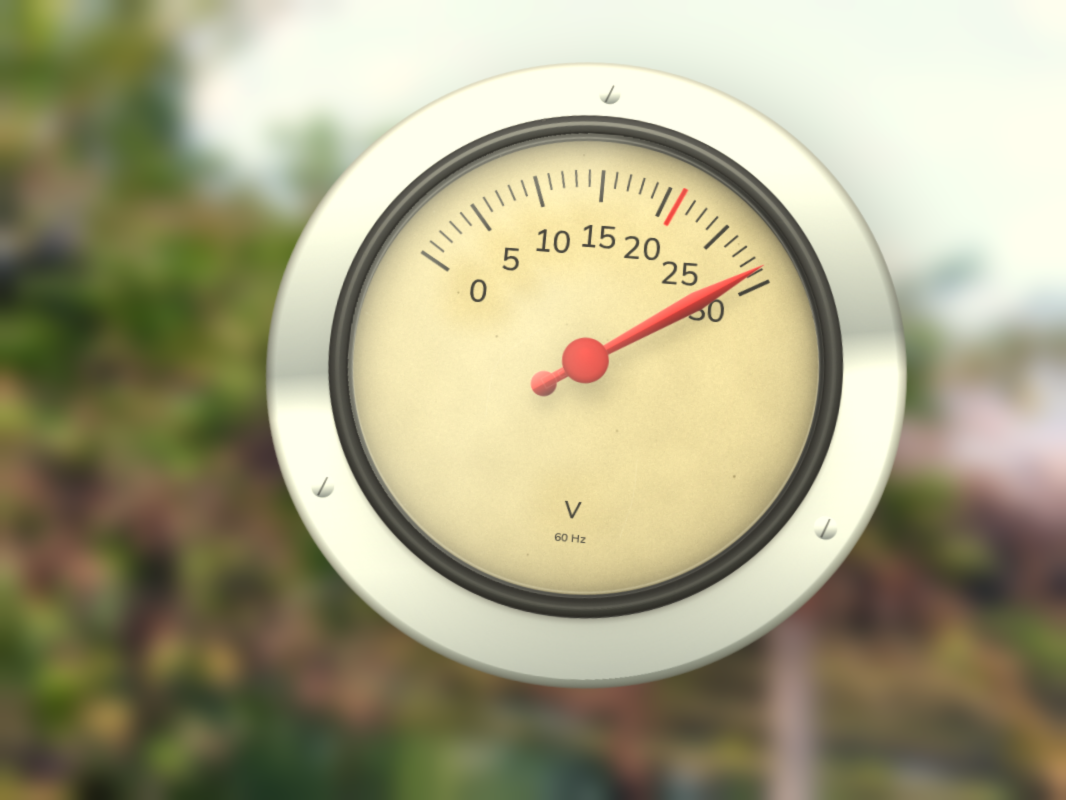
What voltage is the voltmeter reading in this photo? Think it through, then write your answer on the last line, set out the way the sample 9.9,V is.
29,V
